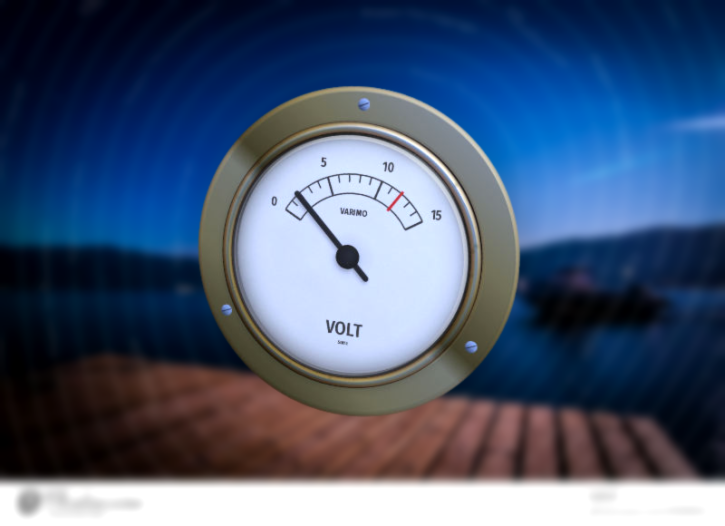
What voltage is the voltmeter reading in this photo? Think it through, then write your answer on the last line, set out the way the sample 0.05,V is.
2,V
